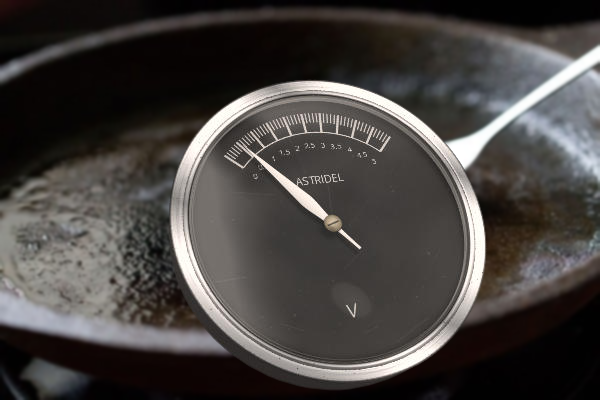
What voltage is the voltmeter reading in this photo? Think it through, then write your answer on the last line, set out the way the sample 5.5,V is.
0.5,V
